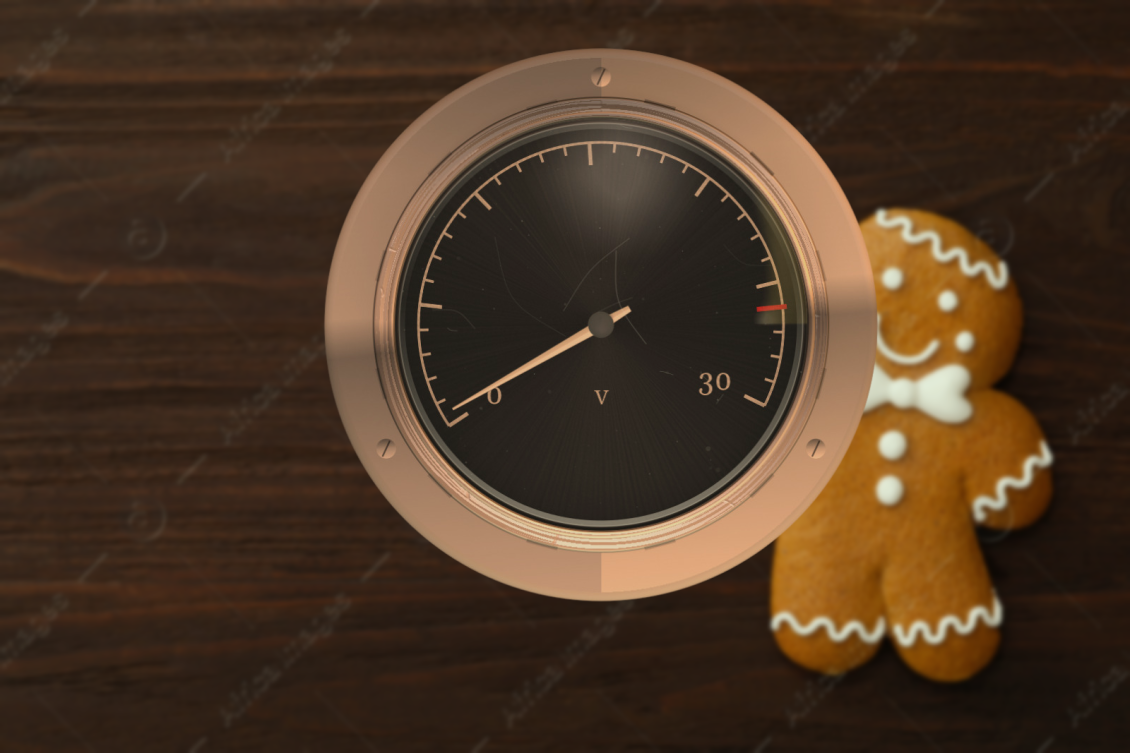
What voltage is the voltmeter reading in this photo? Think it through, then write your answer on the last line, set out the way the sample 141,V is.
0.5,V
